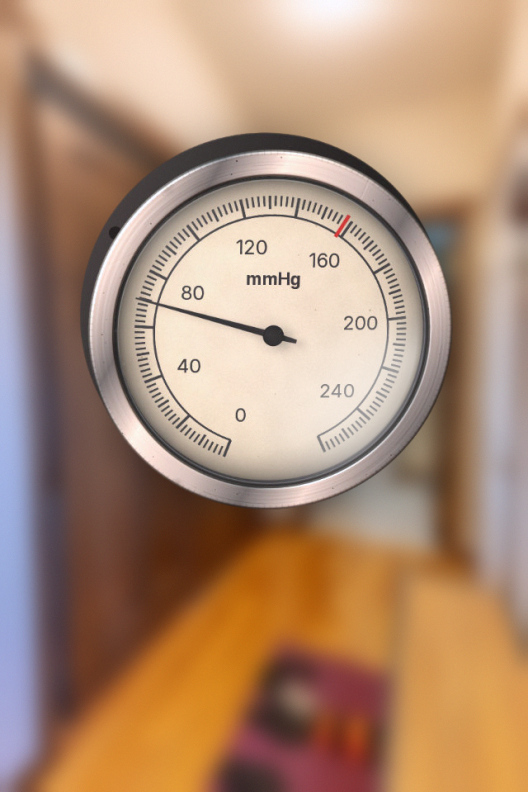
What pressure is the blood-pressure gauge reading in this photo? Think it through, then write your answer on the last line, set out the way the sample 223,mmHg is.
70,mmHg
